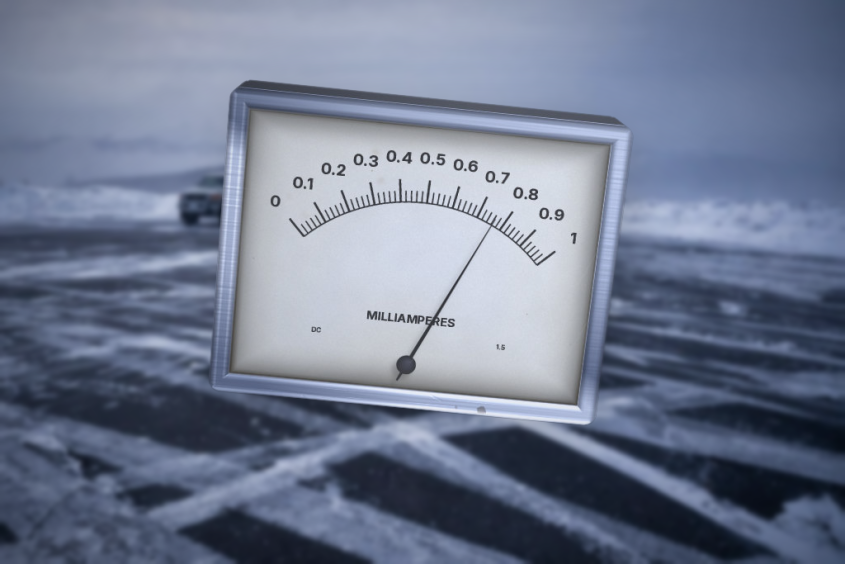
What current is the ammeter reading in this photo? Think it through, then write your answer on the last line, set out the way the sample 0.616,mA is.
0.76,mA
